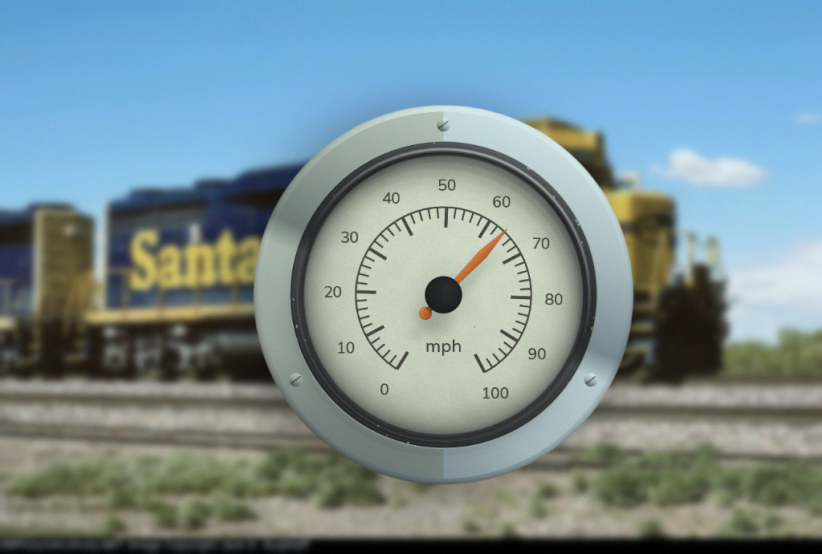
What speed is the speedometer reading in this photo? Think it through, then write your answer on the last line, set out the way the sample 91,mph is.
64,mph
